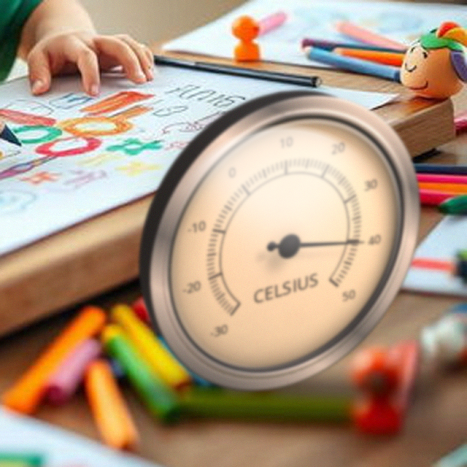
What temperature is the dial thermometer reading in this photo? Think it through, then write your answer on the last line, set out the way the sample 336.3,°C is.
40,°C
